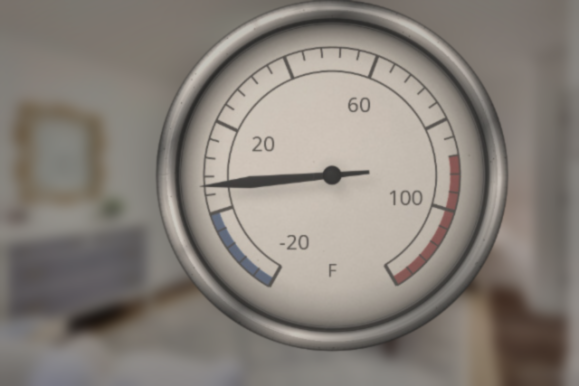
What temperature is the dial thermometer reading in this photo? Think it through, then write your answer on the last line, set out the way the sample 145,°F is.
6,°F
